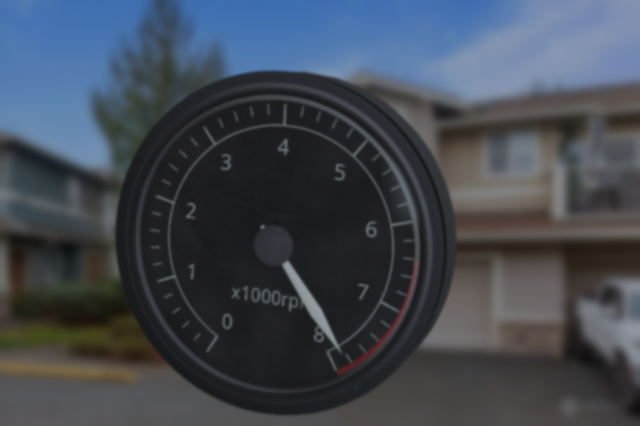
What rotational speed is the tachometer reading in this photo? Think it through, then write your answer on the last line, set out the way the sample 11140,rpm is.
7800,rpm
